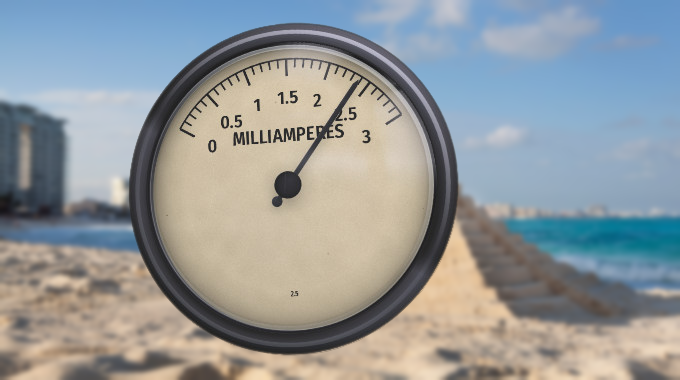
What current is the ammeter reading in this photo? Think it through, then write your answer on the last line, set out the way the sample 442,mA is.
2.4,mA
